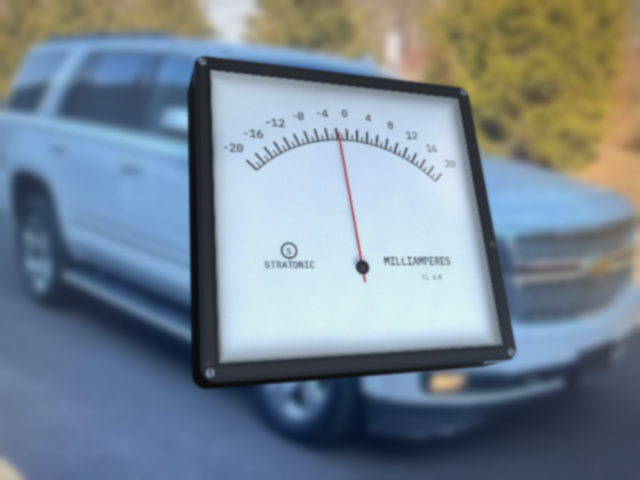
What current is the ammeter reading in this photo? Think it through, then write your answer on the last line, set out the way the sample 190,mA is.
-2,mA
